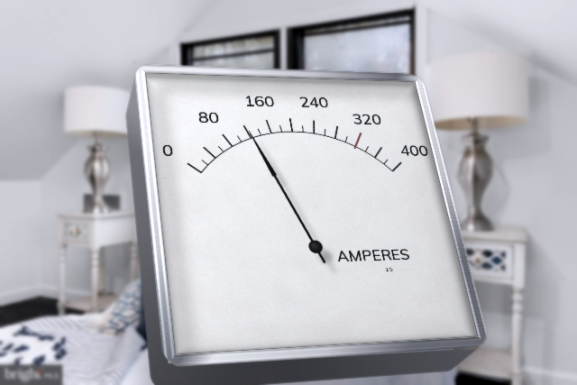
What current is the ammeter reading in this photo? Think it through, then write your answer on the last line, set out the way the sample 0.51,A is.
120,A
